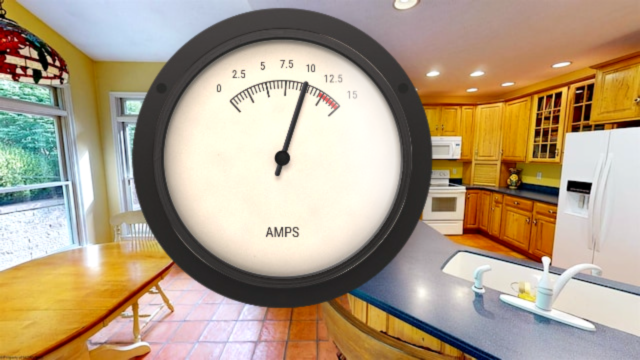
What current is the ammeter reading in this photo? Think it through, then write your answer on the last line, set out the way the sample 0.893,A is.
10,A
